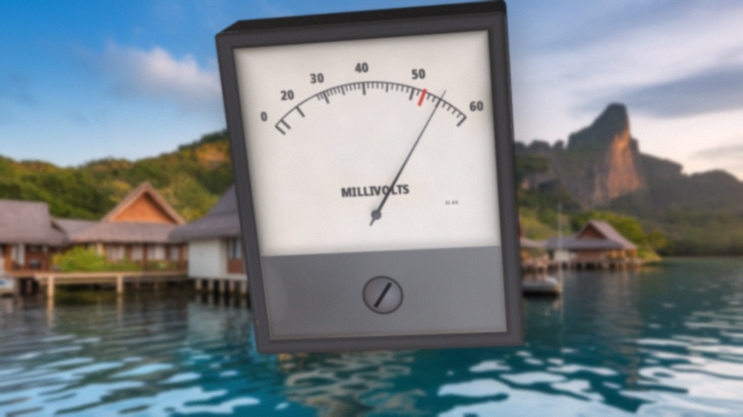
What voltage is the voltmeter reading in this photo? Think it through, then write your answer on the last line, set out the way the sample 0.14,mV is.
55,mV
